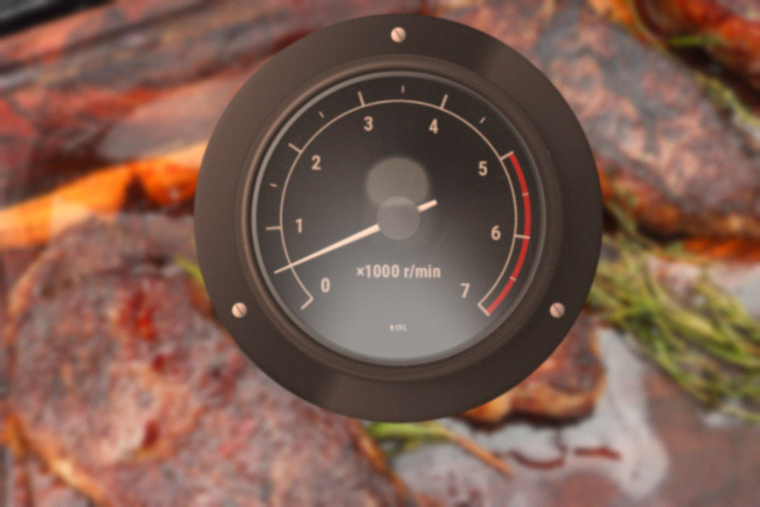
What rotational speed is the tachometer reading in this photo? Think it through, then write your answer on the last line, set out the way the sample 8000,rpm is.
500,rpm
